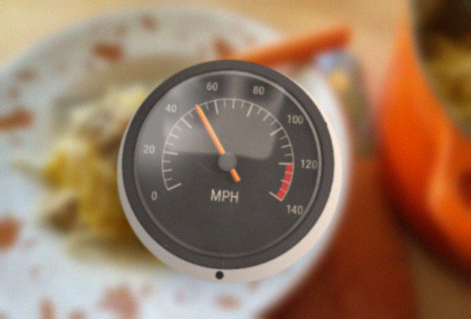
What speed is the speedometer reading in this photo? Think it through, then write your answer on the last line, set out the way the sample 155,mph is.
50,mph
